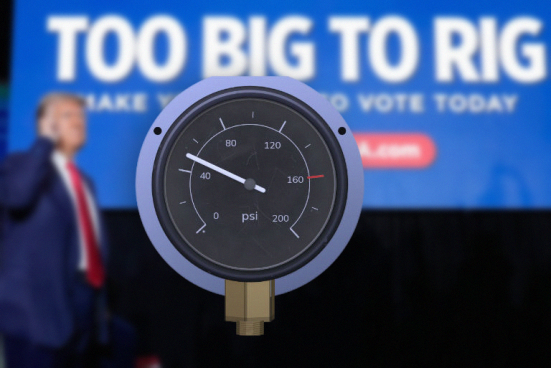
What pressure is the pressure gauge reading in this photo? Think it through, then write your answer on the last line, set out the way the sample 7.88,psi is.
50,psi
